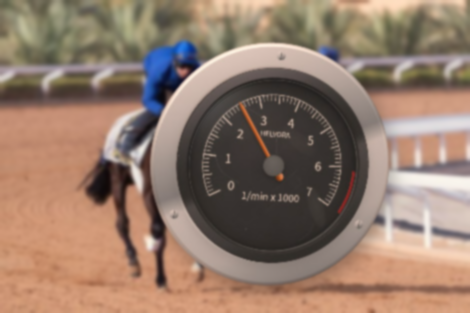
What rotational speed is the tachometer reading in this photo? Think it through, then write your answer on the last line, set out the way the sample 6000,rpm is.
2500,rpm
